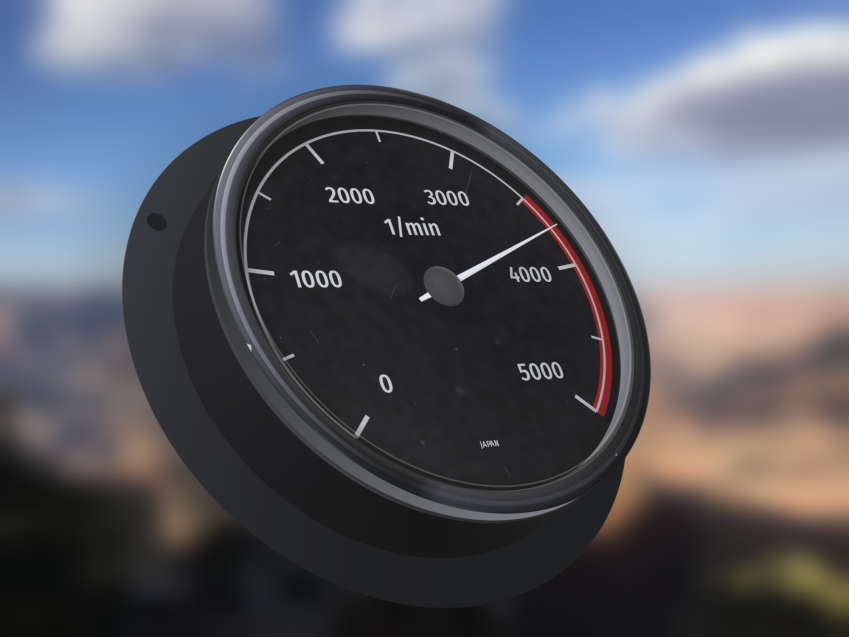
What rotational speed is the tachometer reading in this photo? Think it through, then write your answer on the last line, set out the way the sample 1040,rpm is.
3750,rpm
